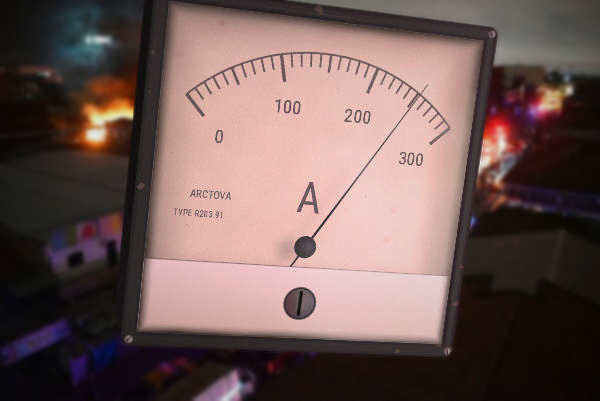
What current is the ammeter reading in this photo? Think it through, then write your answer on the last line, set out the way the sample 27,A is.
250,A
